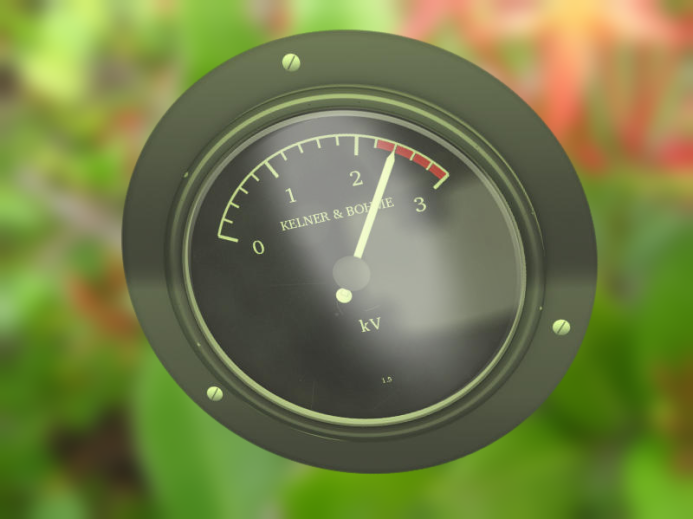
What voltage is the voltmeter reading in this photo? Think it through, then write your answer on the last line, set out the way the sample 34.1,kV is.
2.4,kV
